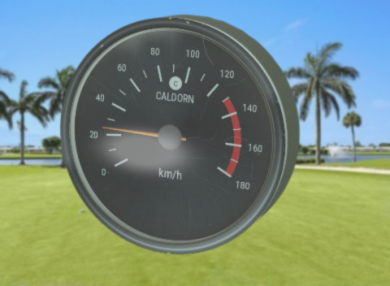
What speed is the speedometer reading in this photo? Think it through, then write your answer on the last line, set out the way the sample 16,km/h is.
25,km/h
